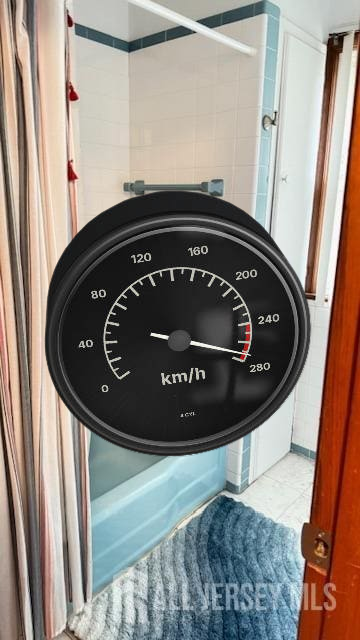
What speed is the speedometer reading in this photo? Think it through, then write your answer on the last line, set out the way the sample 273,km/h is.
270,km/h
